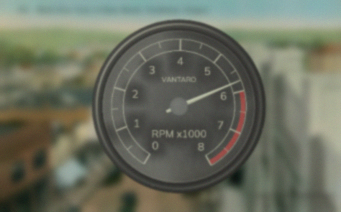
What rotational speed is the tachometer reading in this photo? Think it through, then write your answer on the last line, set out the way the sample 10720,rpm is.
5750,rpm
